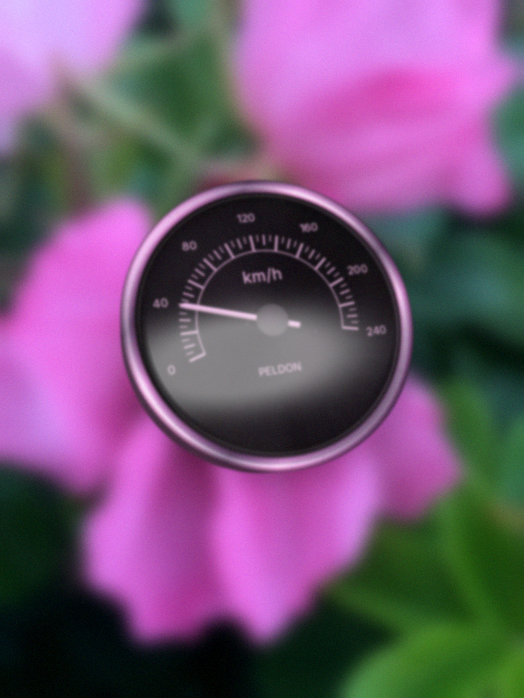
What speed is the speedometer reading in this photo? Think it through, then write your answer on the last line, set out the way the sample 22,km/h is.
40,km/h
